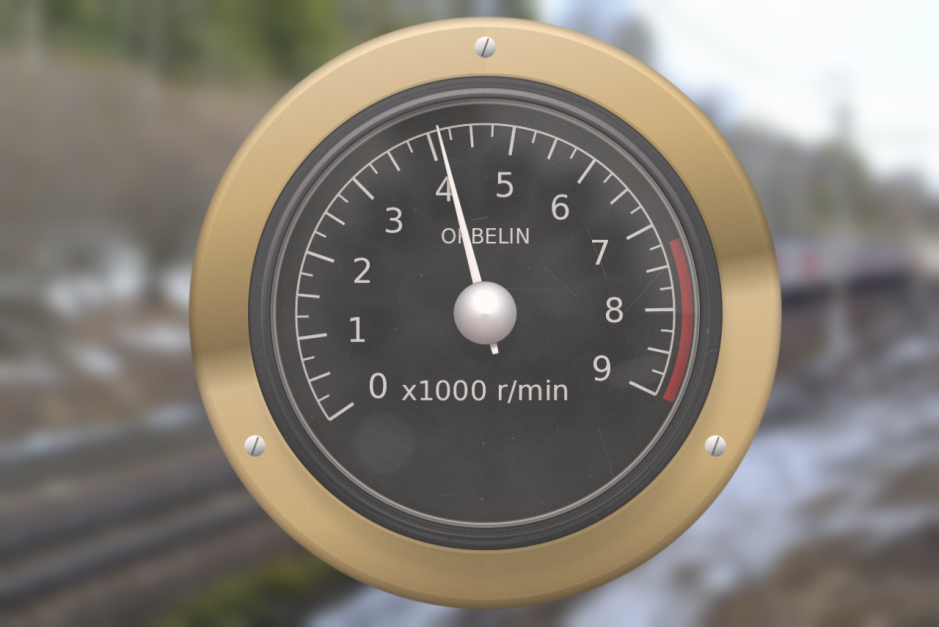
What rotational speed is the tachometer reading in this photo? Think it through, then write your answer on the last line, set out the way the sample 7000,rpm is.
4125,rpm
